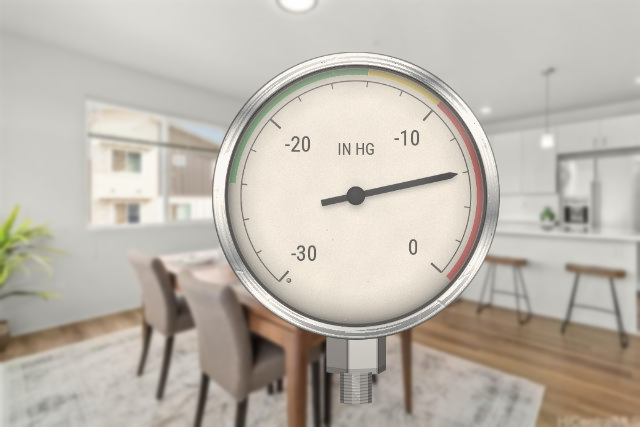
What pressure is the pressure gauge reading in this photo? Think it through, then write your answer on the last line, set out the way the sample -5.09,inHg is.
-6,inHg
